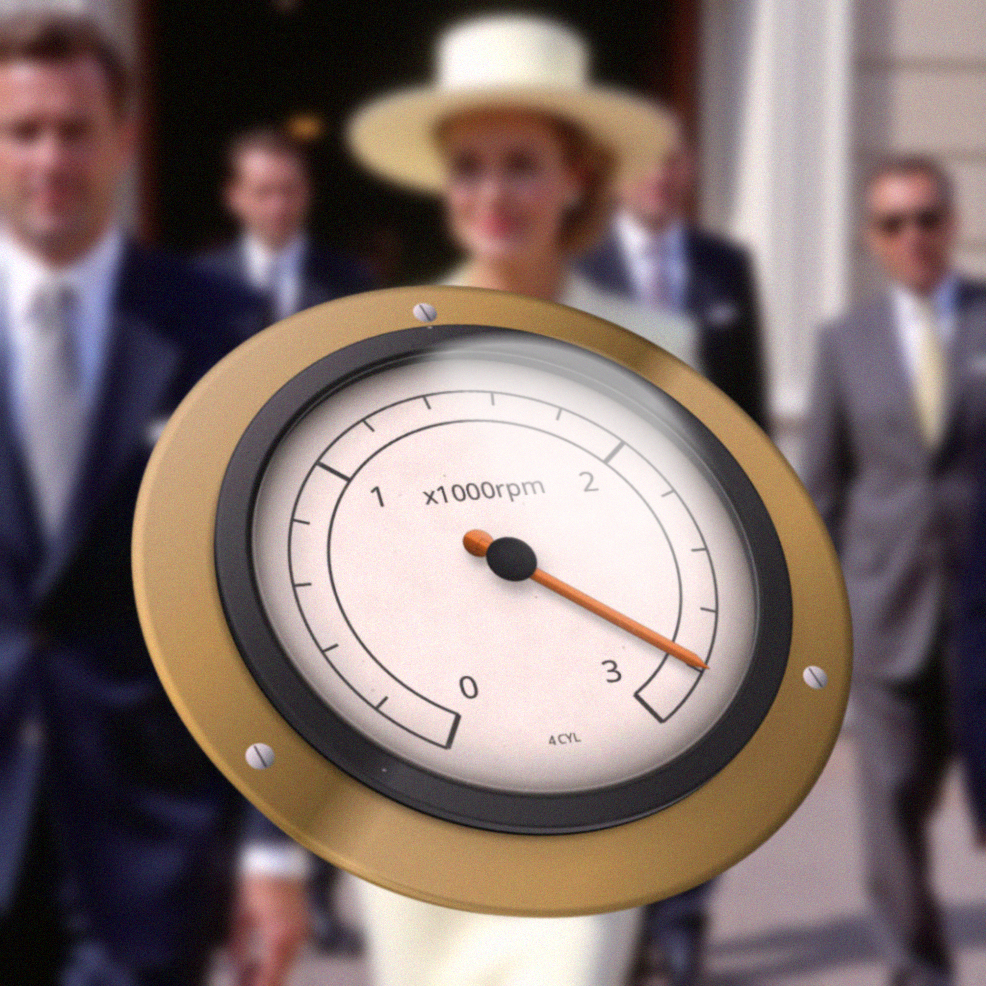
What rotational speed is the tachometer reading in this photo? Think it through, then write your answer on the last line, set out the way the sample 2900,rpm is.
2800,rpm
